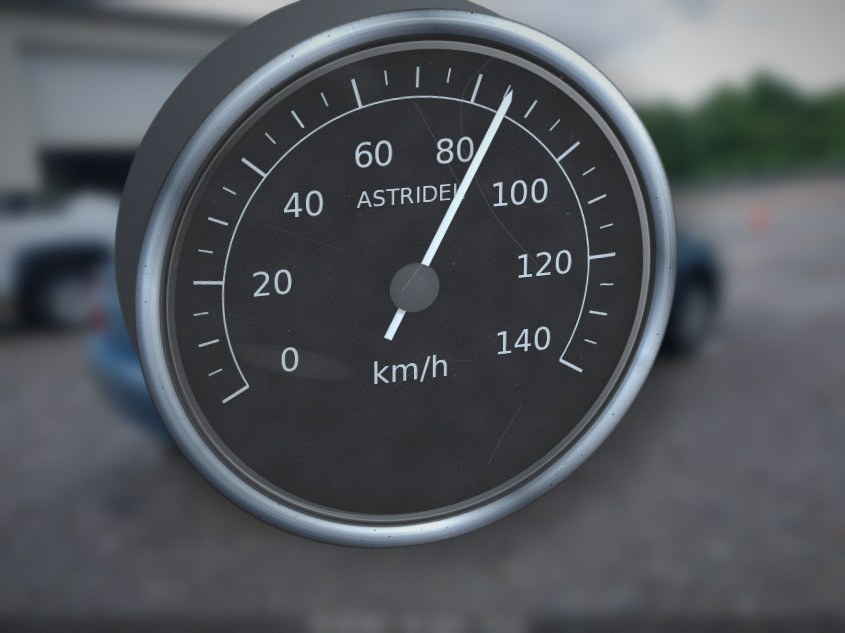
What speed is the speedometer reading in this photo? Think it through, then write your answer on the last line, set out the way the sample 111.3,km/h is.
85,km/h
